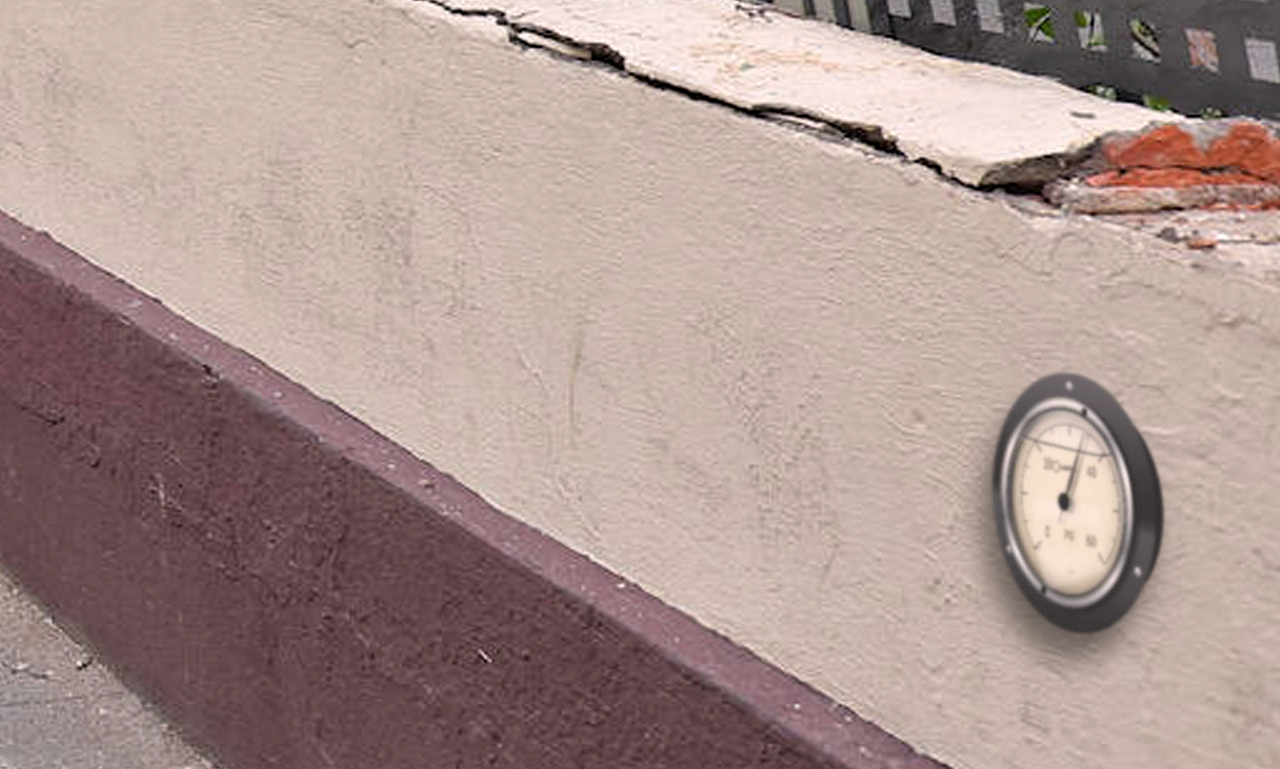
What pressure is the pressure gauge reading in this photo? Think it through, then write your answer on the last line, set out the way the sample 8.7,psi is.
35,psi
